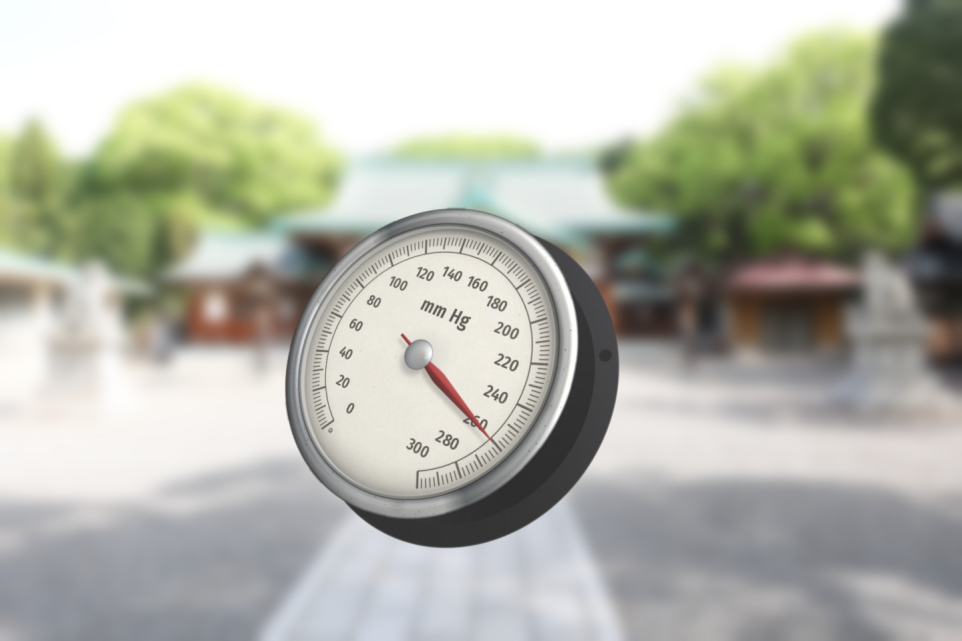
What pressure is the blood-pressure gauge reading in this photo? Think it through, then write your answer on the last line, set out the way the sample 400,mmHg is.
260,mmHg
